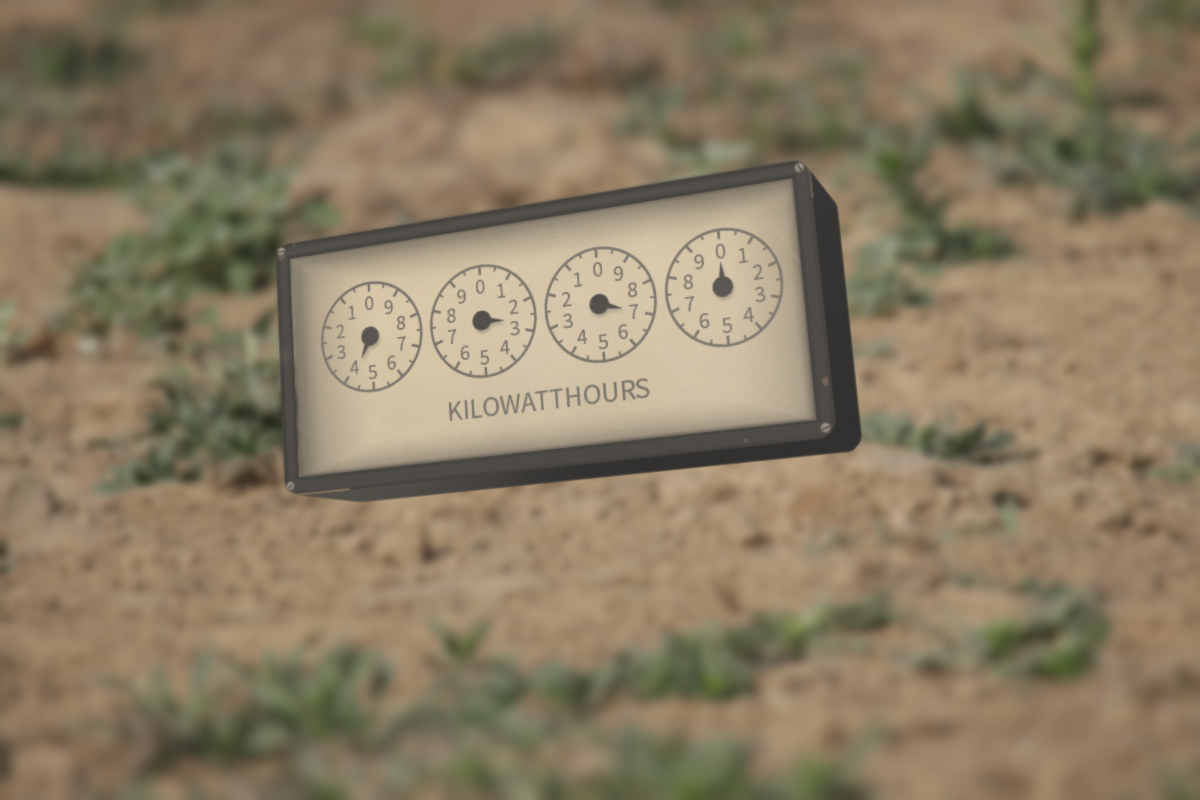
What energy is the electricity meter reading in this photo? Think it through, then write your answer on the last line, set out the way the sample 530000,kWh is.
4270,kWh
